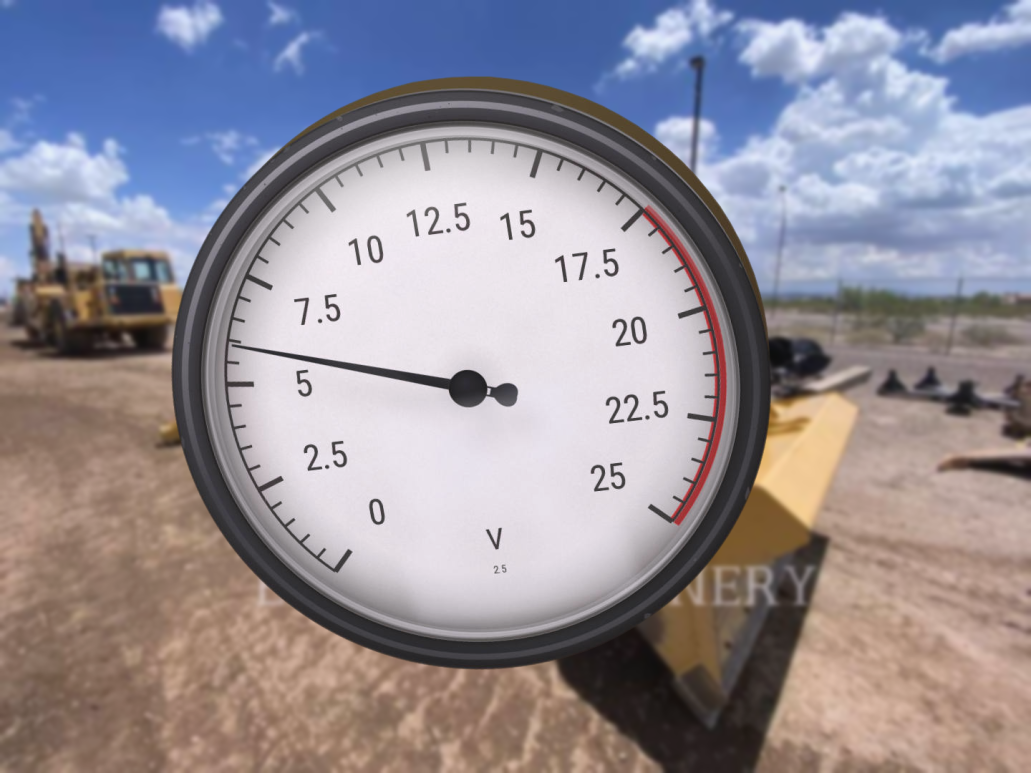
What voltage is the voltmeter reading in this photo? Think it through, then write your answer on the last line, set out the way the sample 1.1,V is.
6,V
